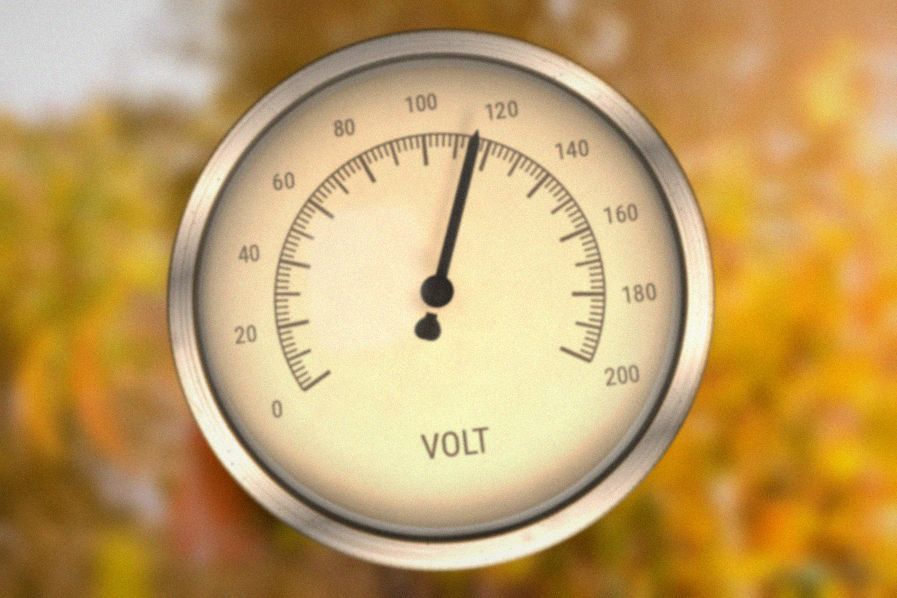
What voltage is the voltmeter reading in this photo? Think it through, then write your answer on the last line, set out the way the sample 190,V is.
116,V
